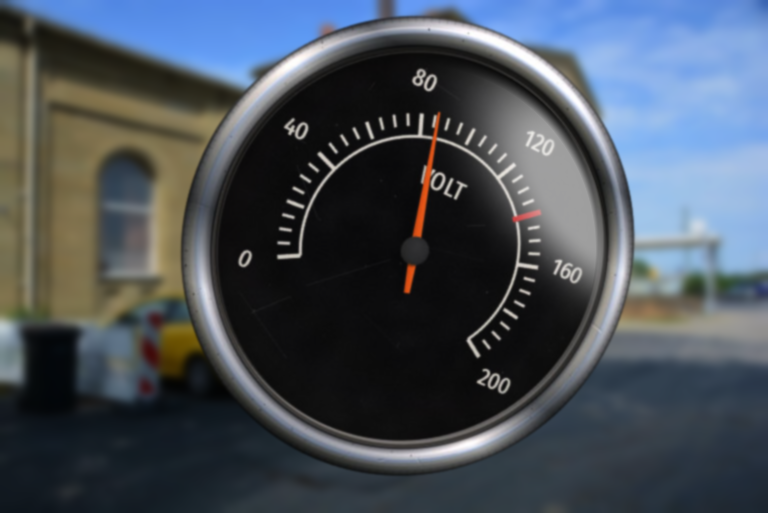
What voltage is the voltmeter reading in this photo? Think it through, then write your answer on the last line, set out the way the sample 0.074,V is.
85,V
